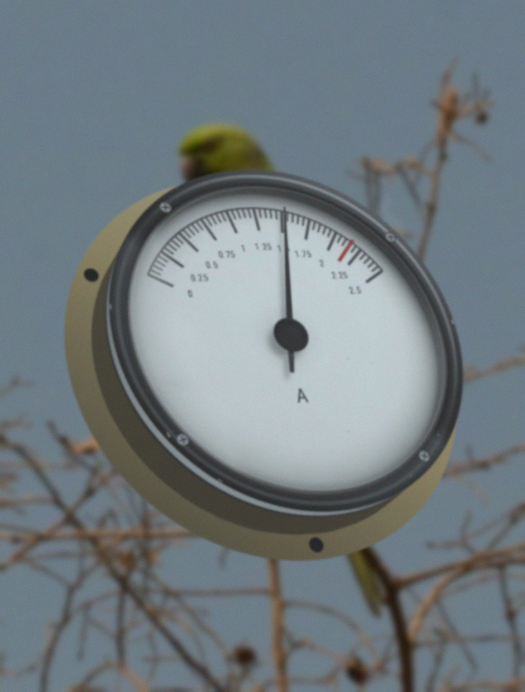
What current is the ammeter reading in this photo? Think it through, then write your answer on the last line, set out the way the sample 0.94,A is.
1.5,A
